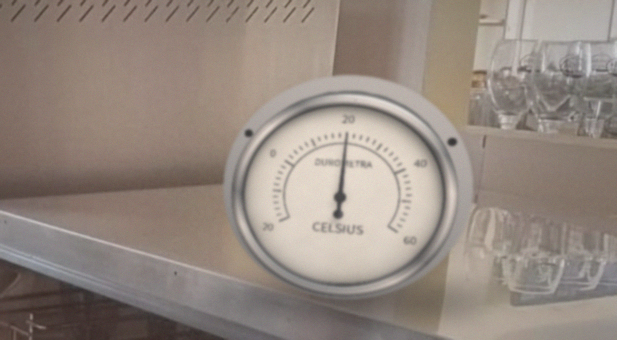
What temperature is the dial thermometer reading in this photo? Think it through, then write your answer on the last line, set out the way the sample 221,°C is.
20,°C
